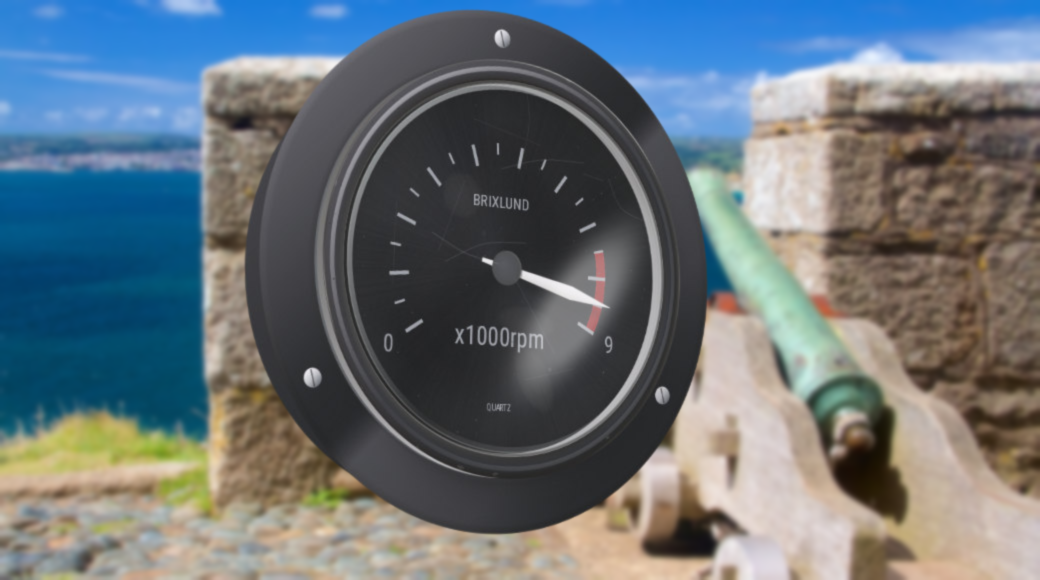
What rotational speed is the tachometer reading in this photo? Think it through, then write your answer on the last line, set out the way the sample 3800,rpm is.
8500,rpm
